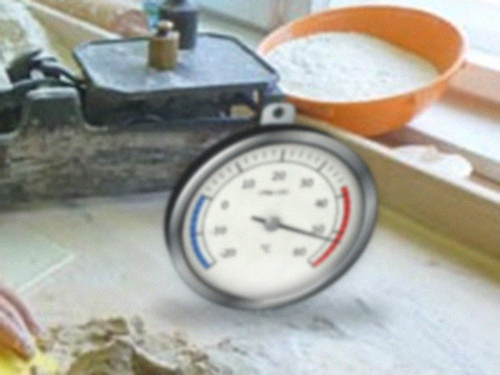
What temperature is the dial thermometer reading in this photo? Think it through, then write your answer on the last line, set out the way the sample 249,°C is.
52,°C
